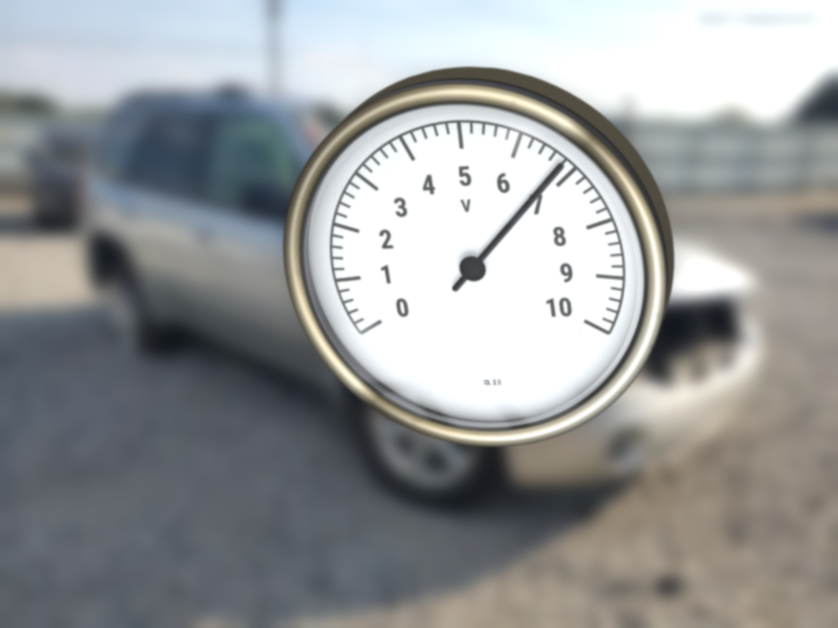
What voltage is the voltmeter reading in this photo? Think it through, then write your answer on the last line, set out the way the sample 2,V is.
6.8,V
